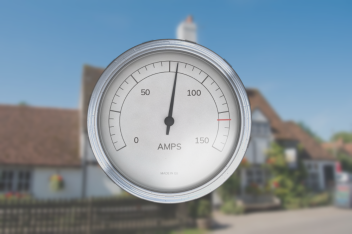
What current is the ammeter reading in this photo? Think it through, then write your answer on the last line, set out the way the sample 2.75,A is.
80,A
